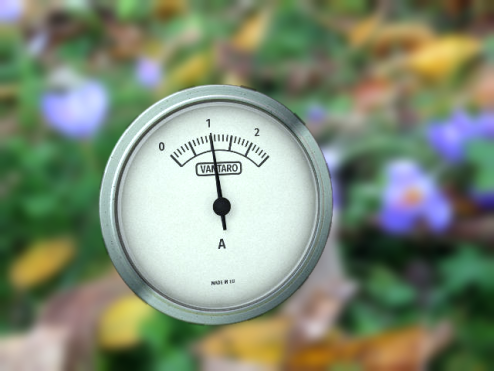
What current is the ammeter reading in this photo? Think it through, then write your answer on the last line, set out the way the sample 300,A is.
1,A
